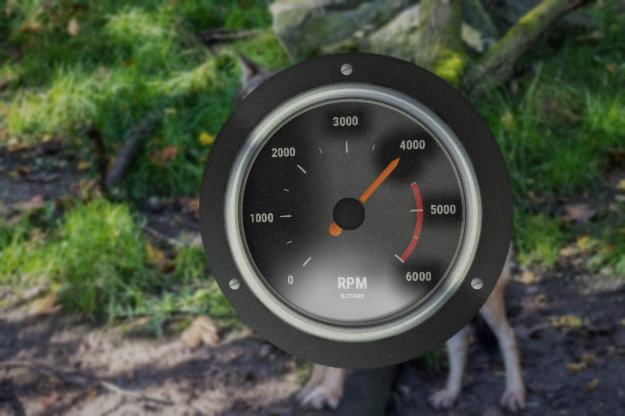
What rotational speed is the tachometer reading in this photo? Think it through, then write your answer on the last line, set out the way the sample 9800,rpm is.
4000,rpm
